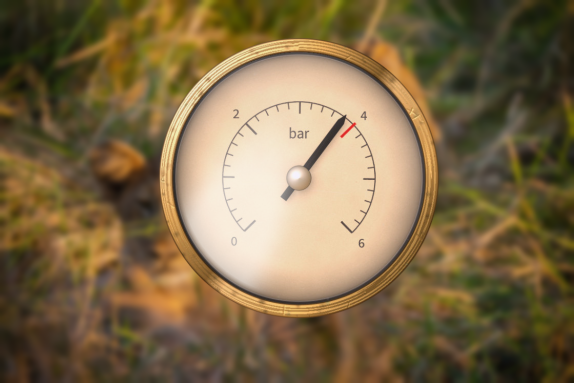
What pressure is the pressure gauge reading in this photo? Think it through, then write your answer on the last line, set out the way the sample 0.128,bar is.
3.8,bar
